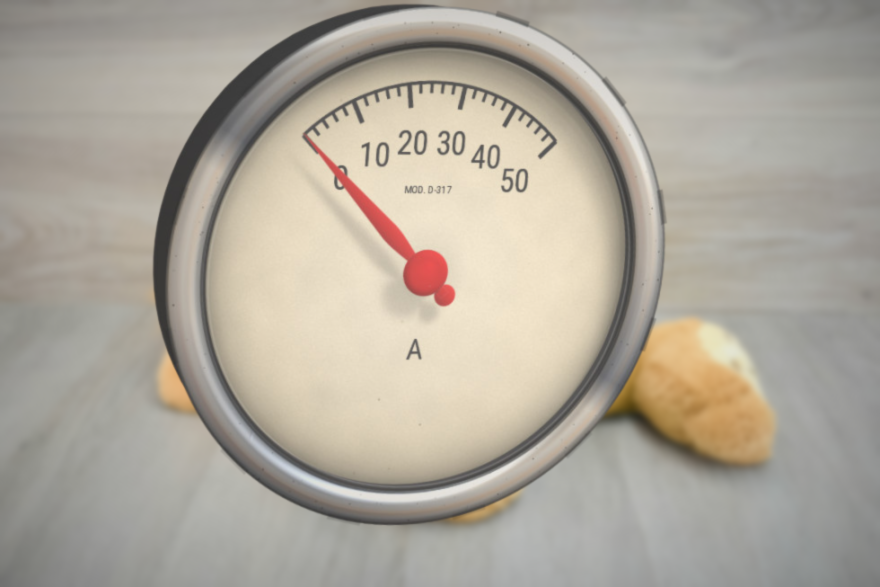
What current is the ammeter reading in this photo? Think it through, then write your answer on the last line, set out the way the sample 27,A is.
0,A
